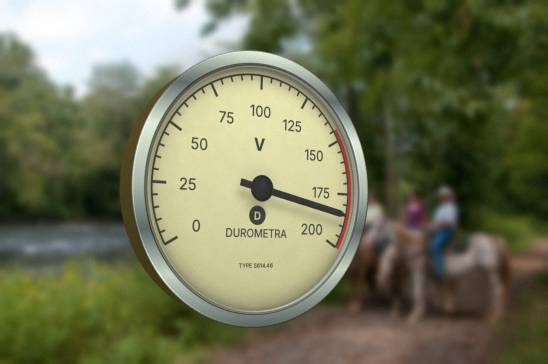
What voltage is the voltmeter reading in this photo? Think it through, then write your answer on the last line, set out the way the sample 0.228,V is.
185,V
